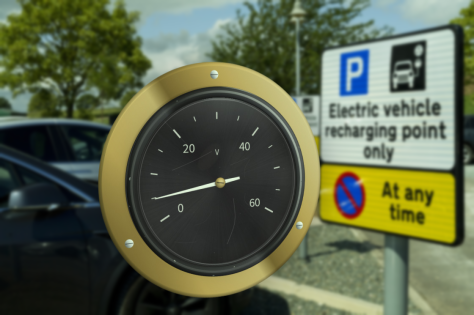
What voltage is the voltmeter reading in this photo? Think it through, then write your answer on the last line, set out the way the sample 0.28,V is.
5,V
